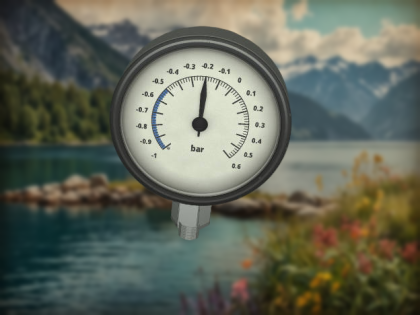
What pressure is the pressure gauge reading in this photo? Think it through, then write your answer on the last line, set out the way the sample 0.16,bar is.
-0.2,bar
